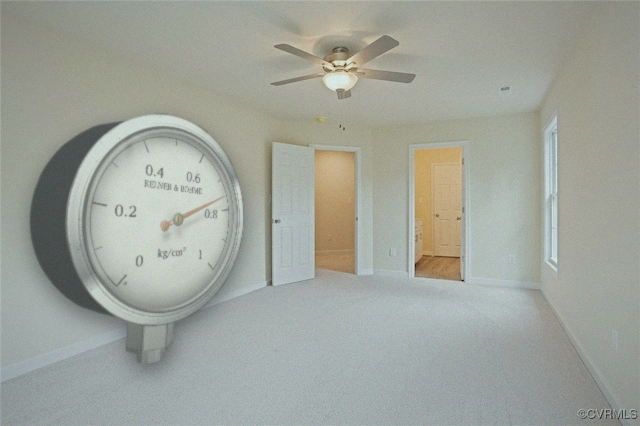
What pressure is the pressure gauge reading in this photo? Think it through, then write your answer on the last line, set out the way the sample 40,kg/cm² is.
0.75,kg/cm²
